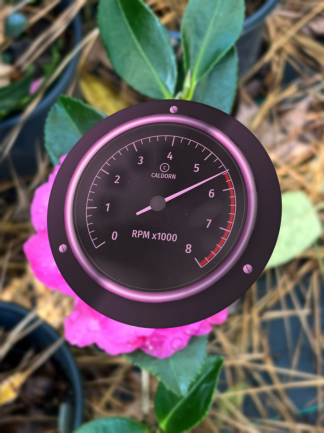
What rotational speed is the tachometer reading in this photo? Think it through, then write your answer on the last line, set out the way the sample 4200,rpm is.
5600,rpm
